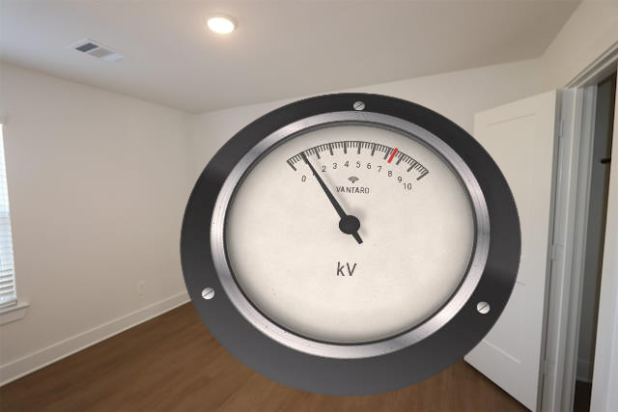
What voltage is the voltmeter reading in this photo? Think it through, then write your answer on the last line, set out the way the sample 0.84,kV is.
1,kV
